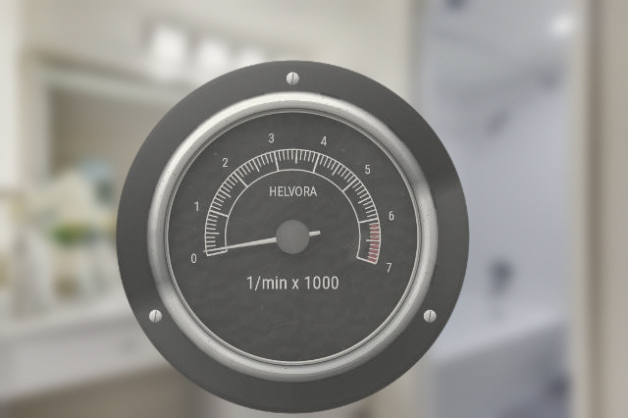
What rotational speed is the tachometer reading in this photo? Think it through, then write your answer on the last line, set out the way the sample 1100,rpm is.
100,rpm
